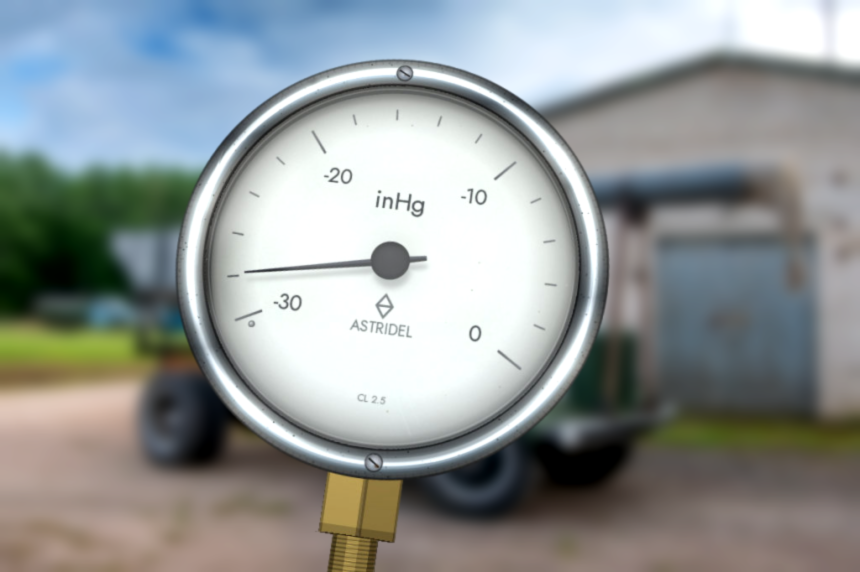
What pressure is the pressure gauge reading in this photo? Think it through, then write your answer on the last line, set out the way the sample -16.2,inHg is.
-28,inHg
